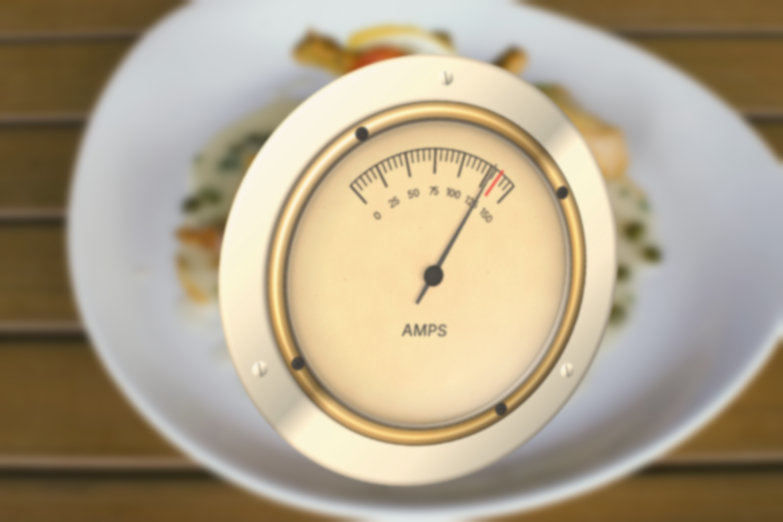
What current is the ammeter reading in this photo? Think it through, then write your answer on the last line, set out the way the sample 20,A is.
125,A
